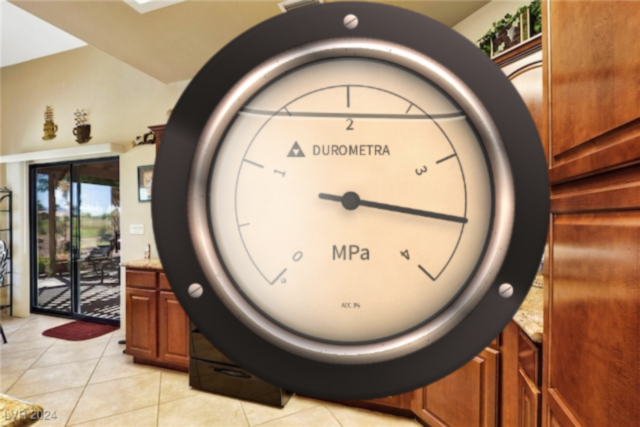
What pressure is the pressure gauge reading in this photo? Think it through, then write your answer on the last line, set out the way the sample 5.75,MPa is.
3.5,MPa
